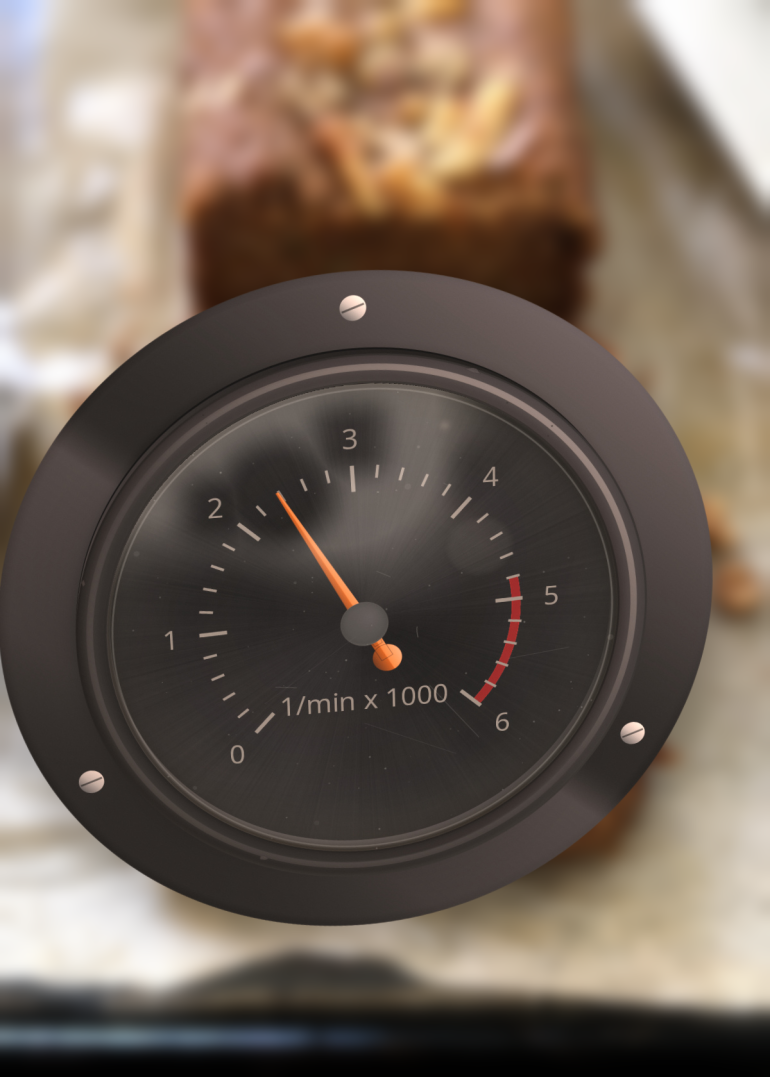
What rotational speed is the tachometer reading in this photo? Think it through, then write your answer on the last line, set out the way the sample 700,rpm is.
2400,rpm
